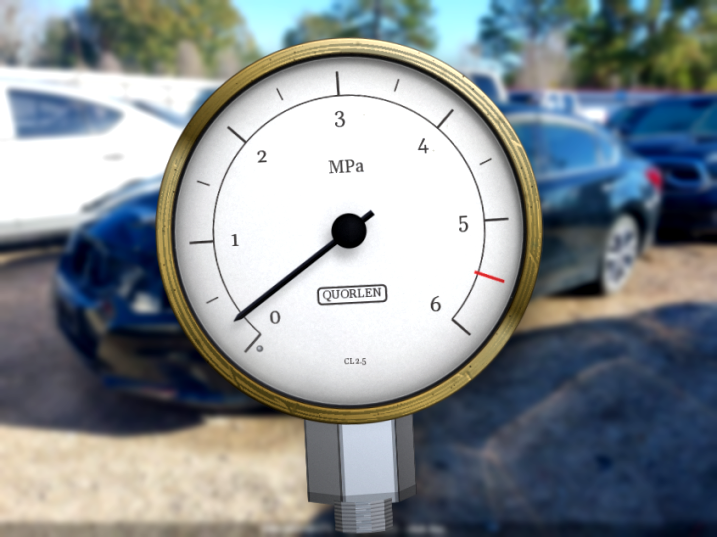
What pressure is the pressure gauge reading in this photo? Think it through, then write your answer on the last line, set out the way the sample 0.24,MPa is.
0.25,MPa
